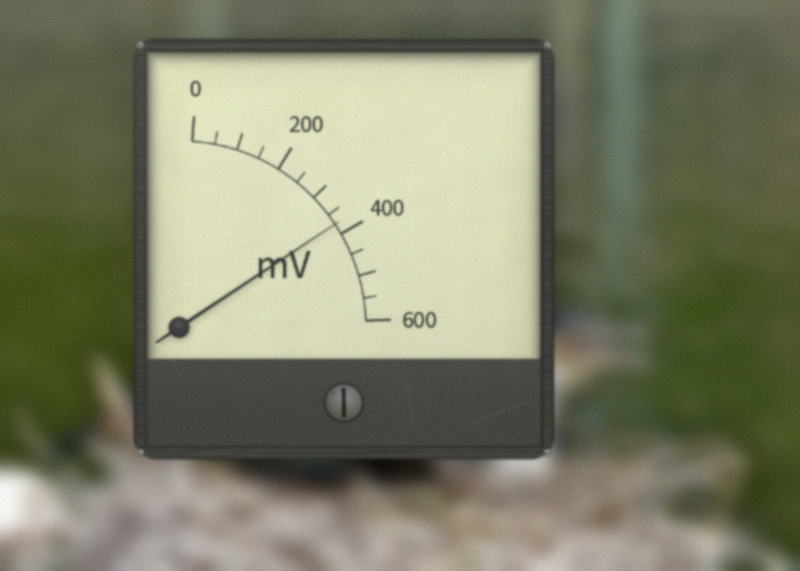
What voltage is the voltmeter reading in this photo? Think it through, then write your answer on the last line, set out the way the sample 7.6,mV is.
375,mV
